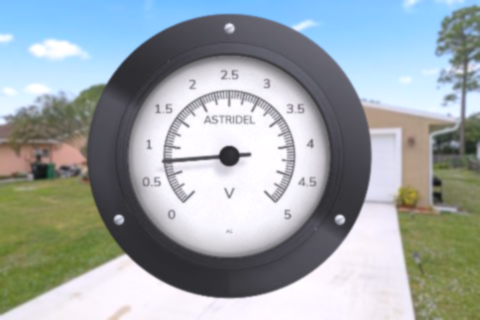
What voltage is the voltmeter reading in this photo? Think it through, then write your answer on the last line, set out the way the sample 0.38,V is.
0.75,V
